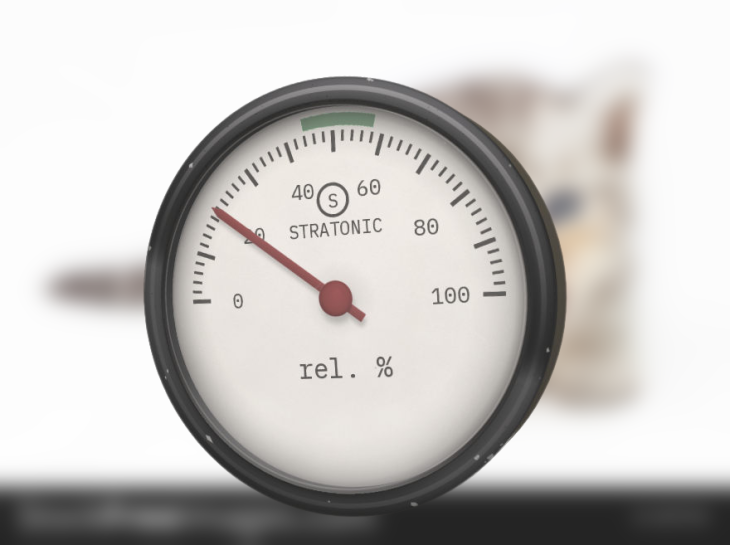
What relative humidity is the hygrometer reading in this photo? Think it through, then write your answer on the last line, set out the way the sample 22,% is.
20,%
